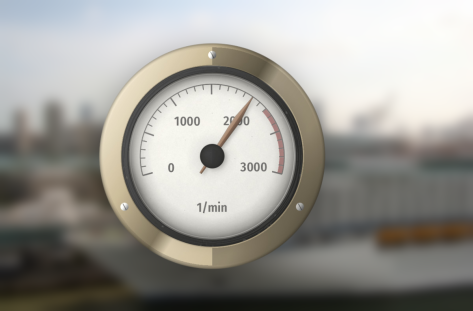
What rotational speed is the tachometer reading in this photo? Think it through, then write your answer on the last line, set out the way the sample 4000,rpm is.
2000,rpm
